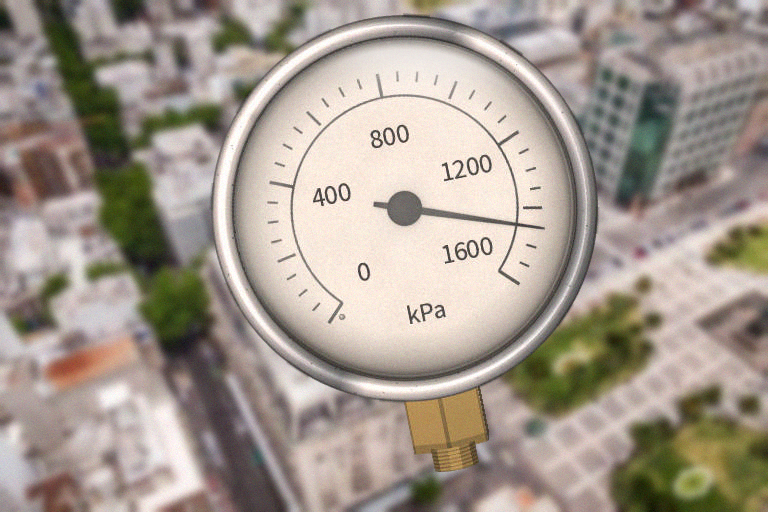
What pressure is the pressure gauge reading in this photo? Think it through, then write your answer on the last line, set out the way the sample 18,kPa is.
1450,kPa
